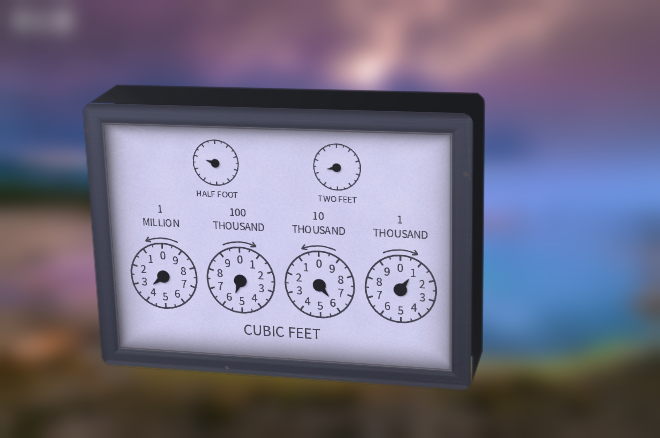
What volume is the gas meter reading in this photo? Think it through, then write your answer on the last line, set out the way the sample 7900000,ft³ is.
356100,ft³
